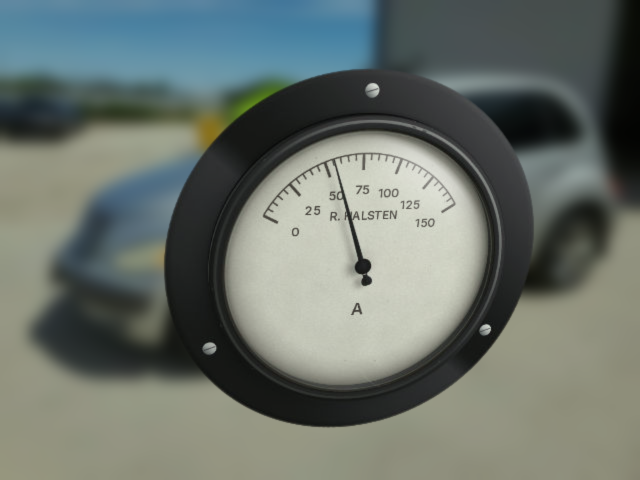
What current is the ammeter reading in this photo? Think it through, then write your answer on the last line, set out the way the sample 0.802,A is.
55,A
